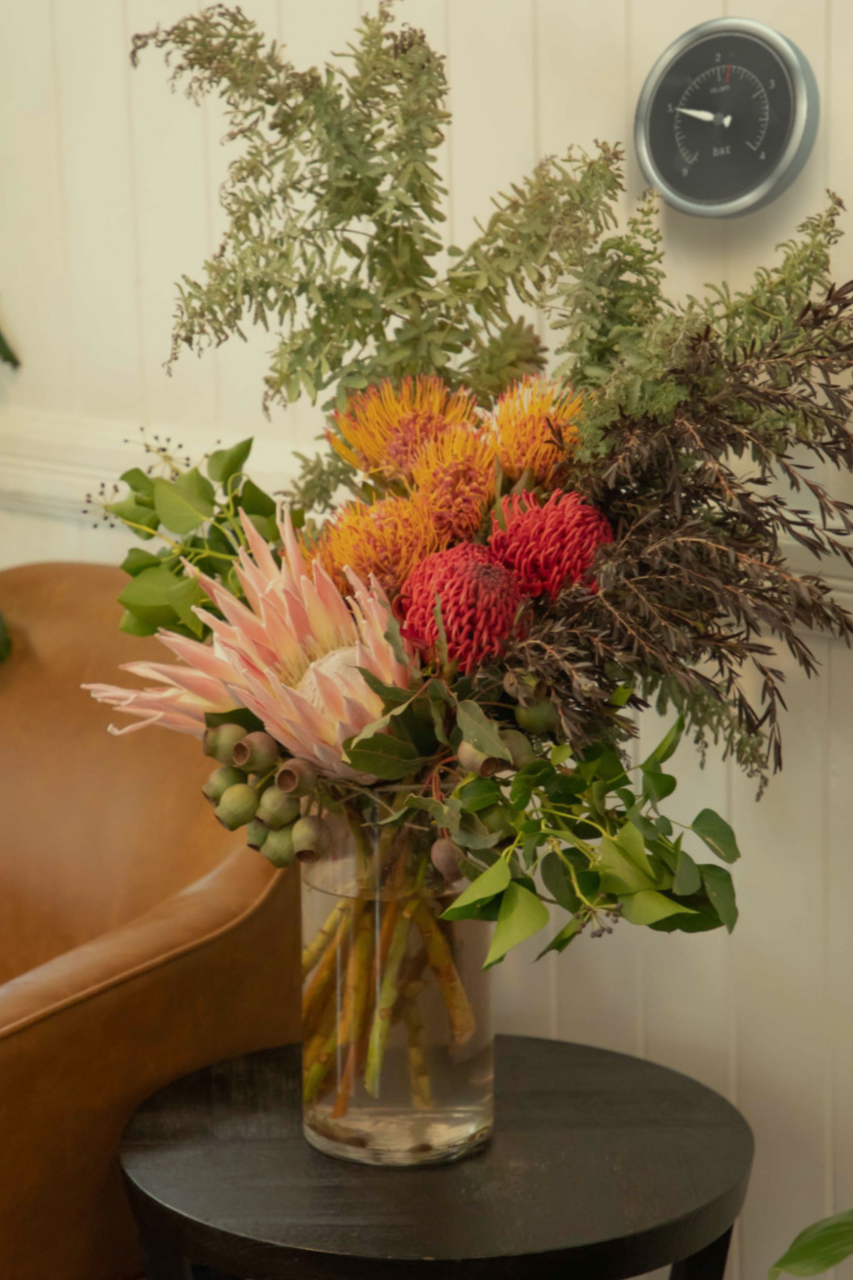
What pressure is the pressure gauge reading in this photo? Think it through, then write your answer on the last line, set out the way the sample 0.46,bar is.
1,bar
